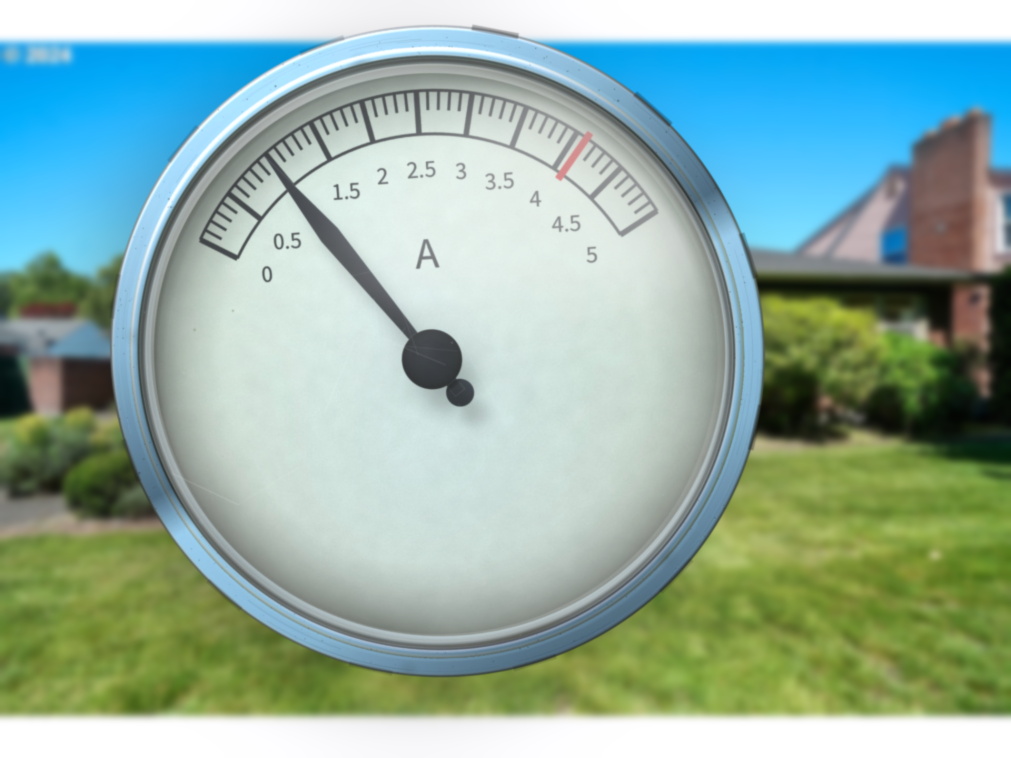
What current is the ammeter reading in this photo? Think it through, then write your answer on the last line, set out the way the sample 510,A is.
1,A
